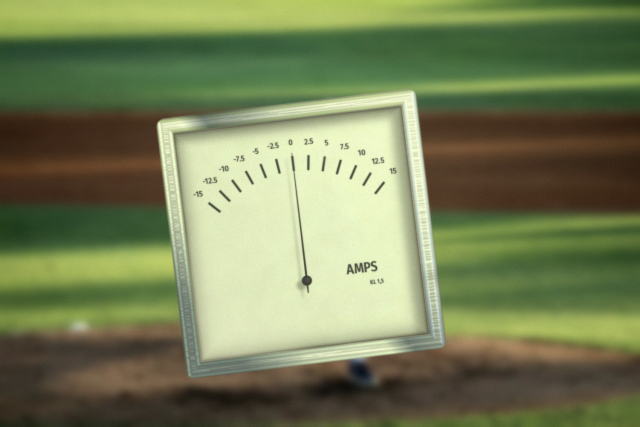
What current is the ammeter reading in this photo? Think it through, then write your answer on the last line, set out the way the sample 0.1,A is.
0,A
